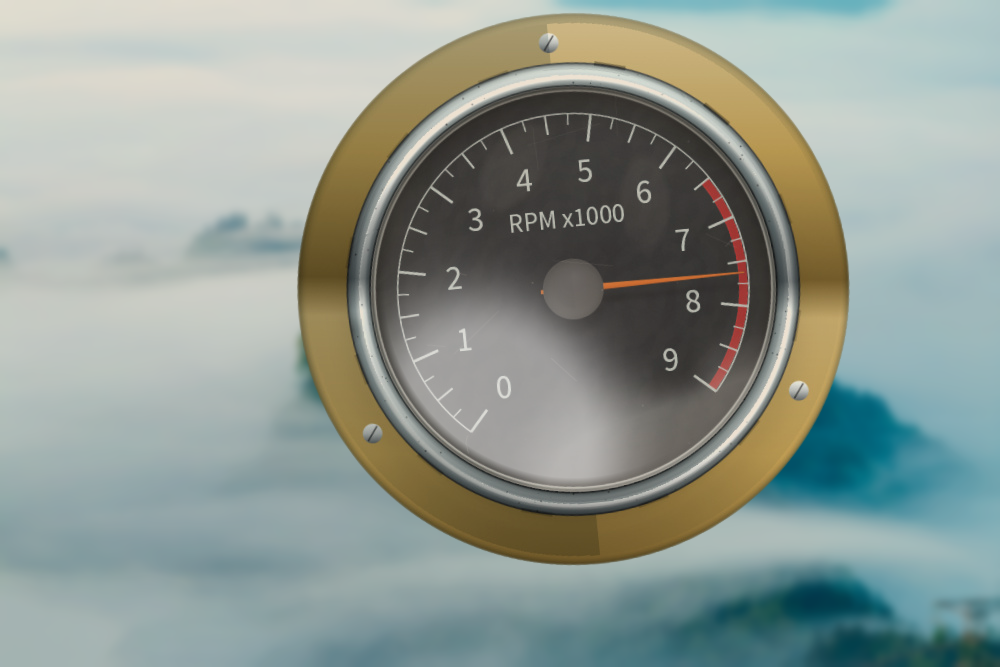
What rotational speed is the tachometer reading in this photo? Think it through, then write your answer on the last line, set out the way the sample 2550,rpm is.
7625,rpm
